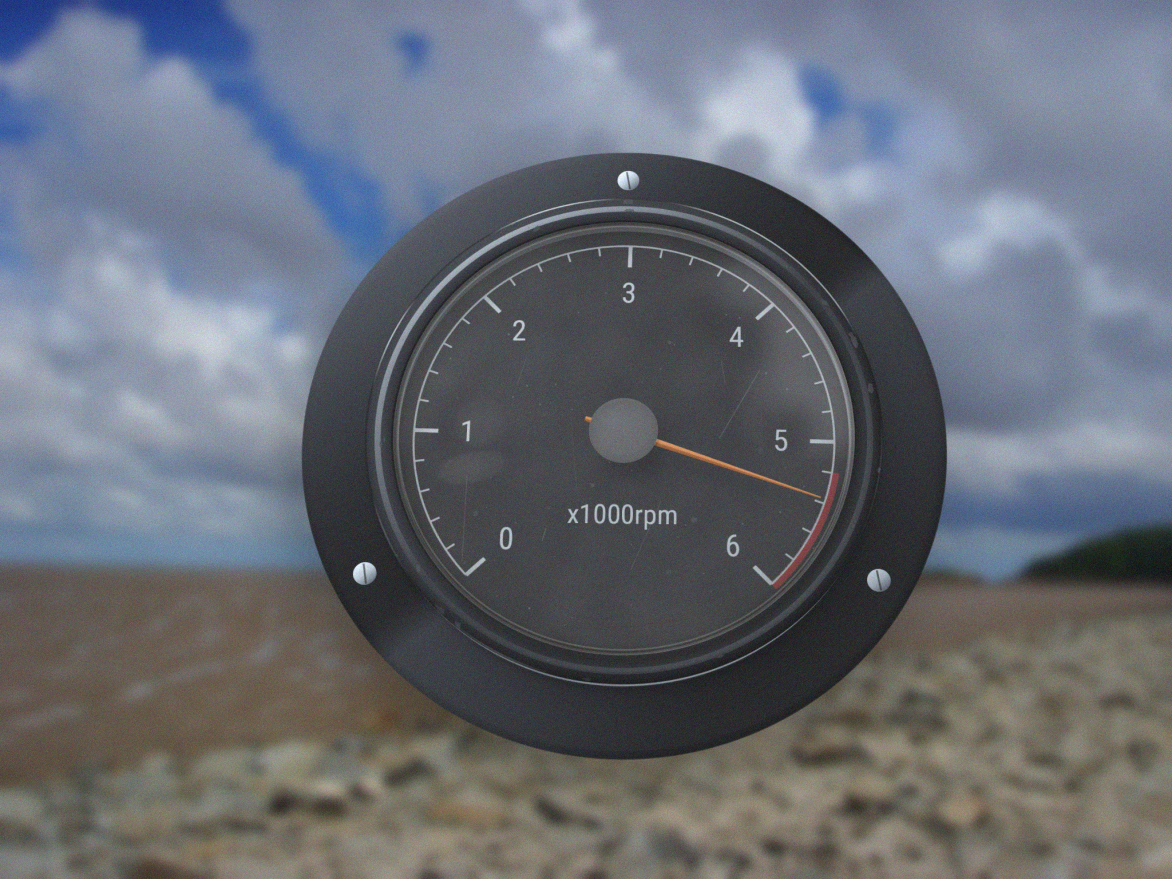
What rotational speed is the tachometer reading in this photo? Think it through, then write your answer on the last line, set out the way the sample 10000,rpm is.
5400,rpm
